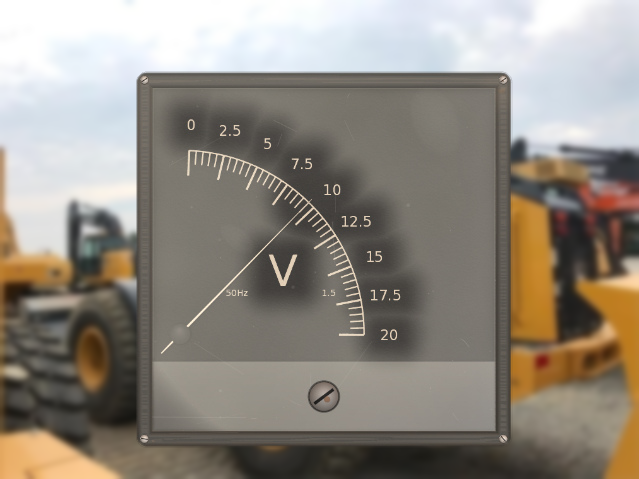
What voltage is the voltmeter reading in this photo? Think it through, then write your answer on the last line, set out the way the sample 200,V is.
9.5,V
